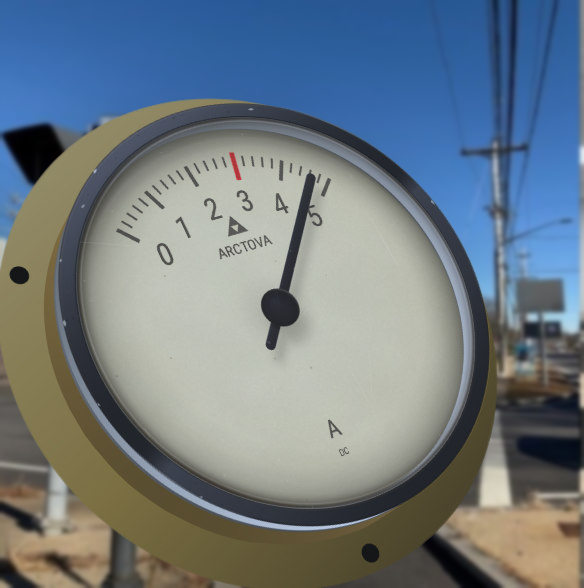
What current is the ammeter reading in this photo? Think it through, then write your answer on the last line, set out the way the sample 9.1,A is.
4.6,A
